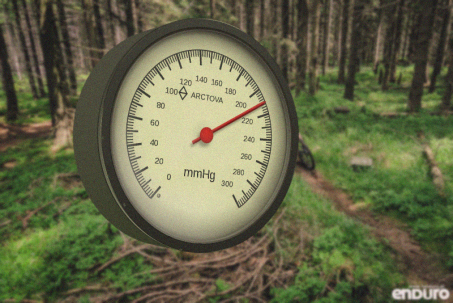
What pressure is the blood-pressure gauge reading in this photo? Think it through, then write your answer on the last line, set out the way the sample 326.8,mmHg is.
210,mmHg
